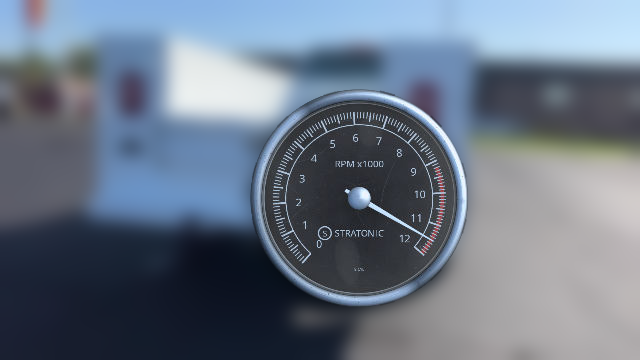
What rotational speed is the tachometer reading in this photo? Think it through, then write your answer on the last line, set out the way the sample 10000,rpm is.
11500,rpm
